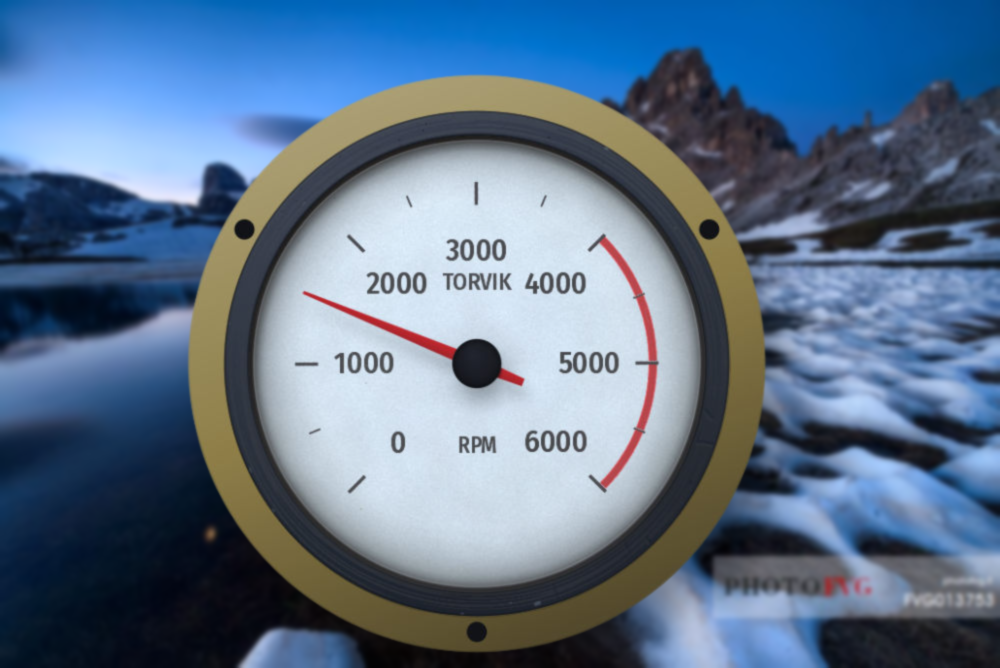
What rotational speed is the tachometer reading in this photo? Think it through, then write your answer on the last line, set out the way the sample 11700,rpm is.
1500,rpm
